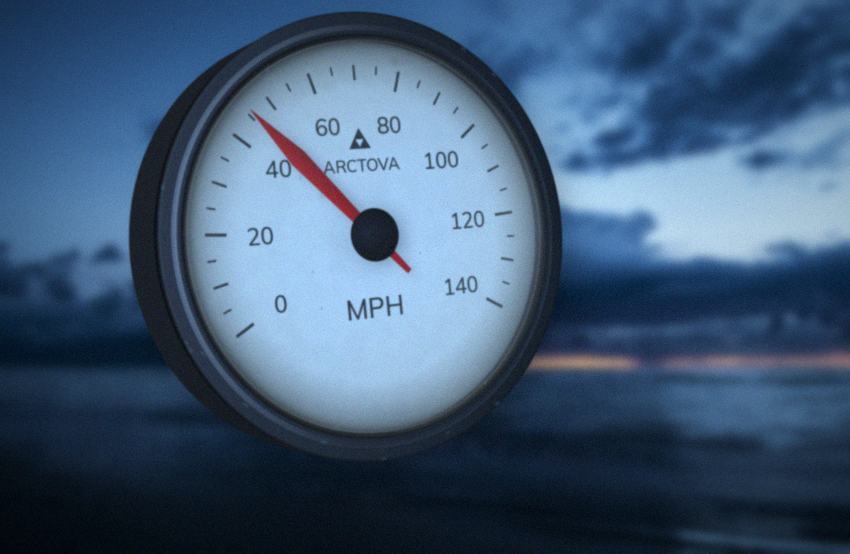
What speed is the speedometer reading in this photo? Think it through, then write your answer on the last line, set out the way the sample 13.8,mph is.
45,mph
